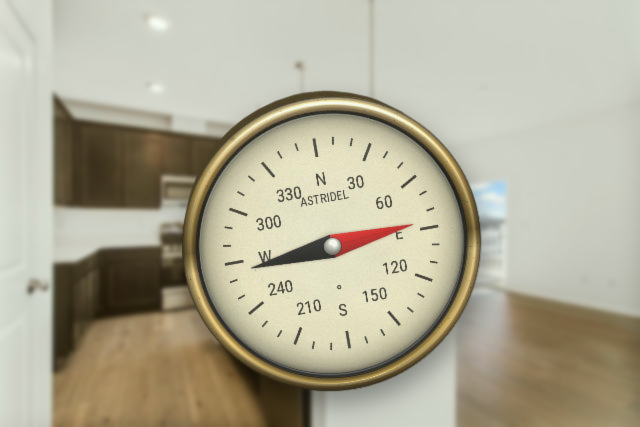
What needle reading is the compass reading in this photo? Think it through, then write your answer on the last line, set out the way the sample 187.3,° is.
85,°
